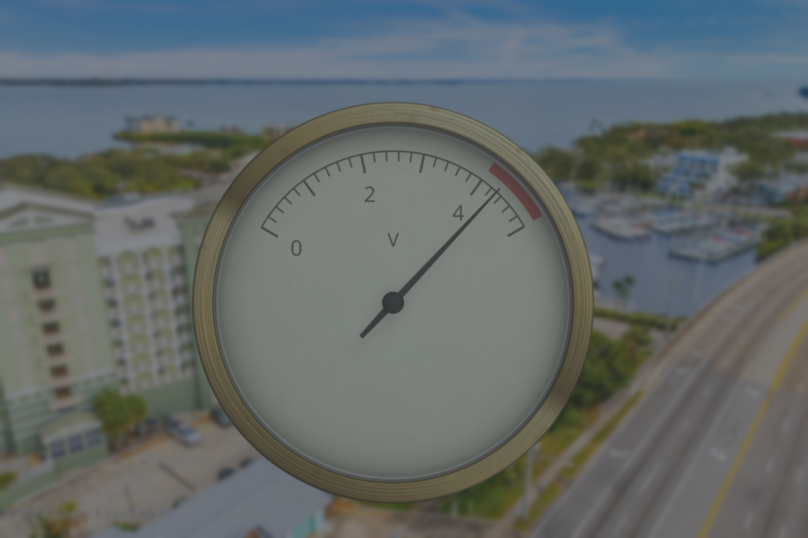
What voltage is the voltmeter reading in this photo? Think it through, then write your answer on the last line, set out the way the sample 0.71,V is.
4.3,V
